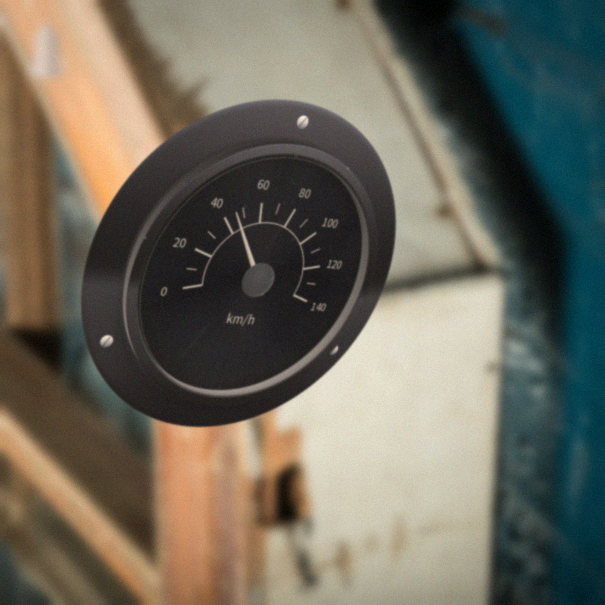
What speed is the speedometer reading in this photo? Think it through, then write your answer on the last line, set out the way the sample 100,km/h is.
45,km/h
